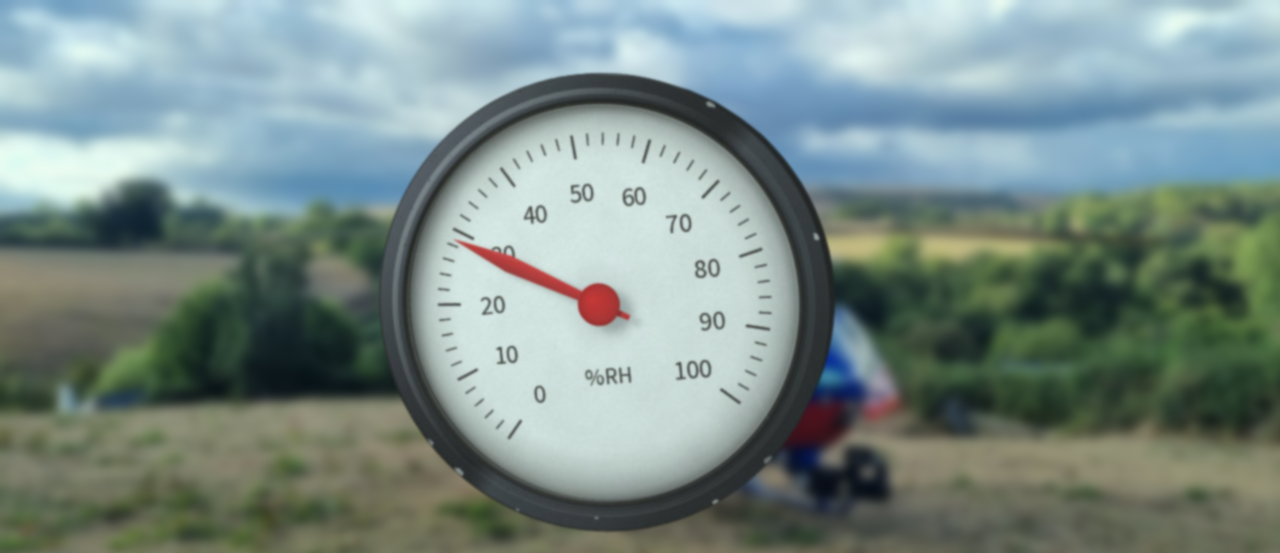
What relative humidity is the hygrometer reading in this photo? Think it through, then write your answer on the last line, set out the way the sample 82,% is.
29,%
